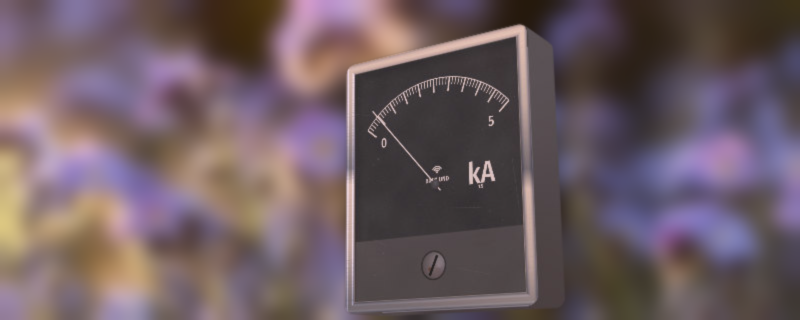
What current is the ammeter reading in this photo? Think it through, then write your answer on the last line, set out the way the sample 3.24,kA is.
0.5,kA
